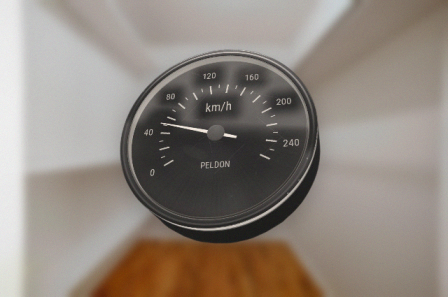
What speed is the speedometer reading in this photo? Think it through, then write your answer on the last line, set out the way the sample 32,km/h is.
50,km/h
